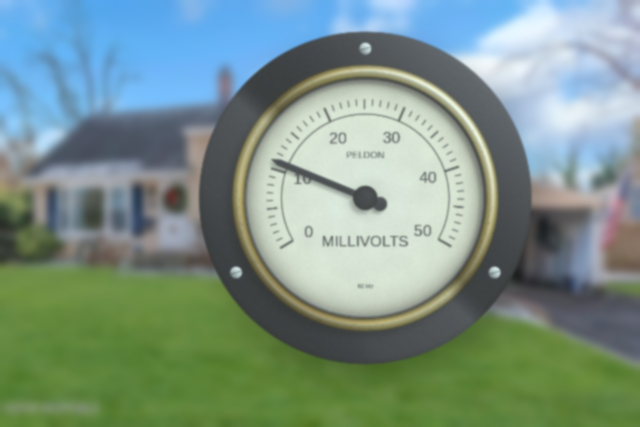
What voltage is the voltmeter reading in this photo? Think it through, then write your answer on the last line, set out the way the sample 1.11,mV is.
11,mV
